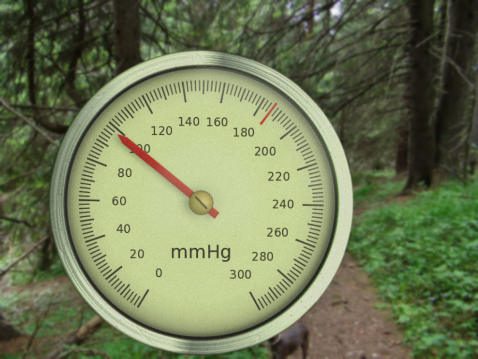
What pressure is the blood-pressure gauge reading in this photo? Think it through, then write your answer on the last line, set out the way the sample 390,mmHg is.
98,mmHg
